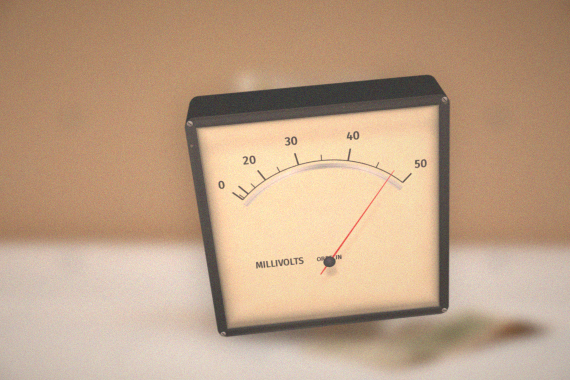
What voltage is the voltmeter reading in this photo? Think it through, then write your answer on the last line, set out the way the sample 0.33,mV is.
47.5,mV
